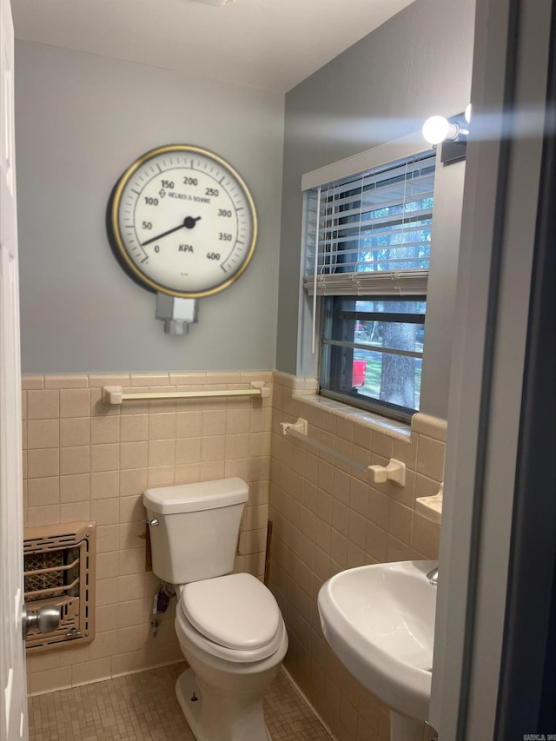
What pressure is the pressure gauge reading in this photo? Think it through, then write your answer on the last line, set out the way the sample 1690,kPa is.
20,kPa
